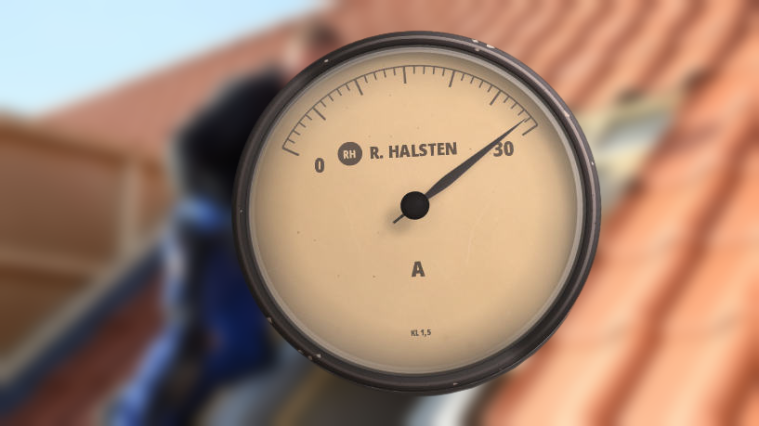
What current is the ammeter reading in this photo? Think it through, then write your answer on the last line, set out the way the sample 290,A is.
29,A
